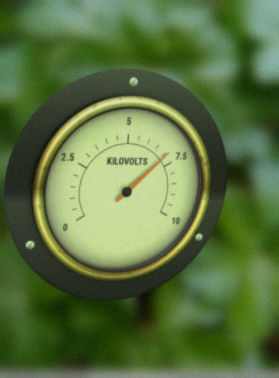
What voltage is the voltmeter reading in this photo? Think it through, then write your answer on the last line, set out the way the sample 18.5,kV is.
7,kV
